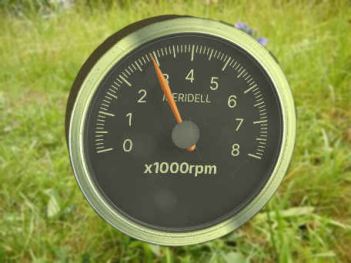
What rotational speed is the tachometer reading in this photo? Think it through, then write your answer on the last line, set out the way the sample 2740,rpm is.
2900,rpm
